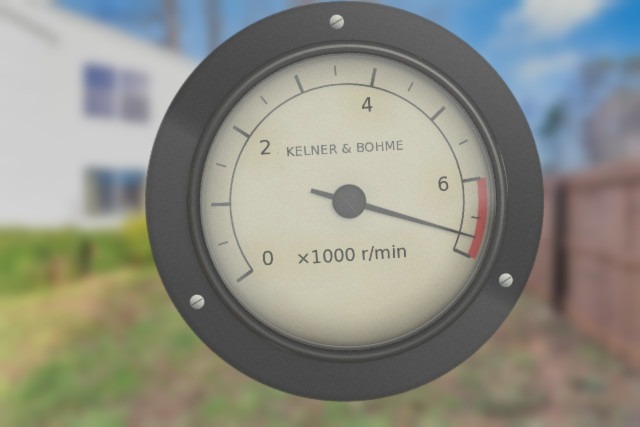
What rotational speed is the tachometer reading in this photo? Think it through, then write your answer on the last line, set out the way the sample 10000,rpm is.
6750,rpm
